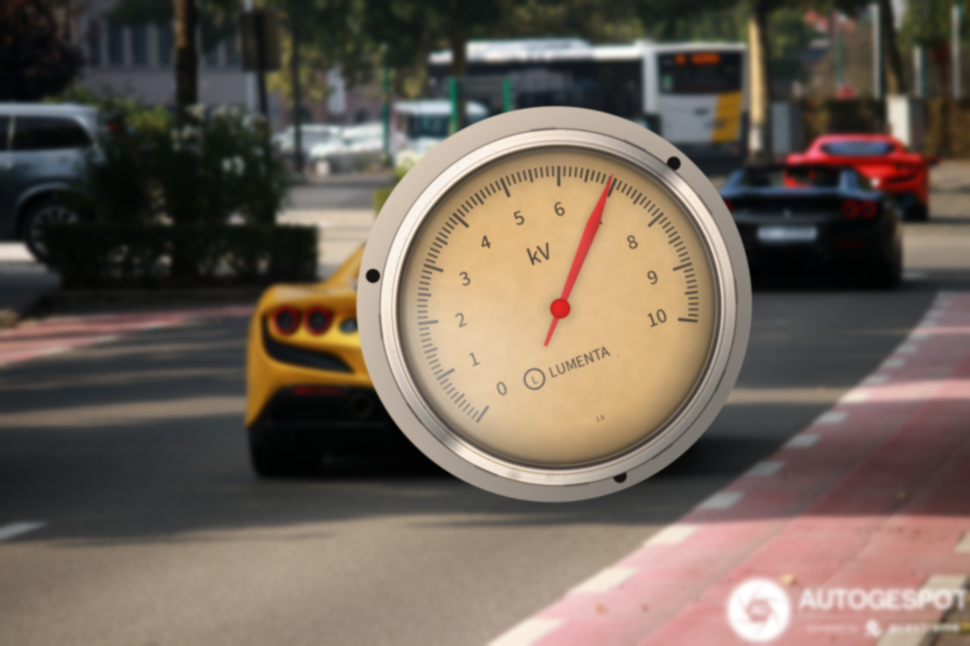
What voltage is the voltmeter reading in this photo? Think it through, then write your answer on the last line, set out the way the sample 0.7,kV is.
6.9,kV
